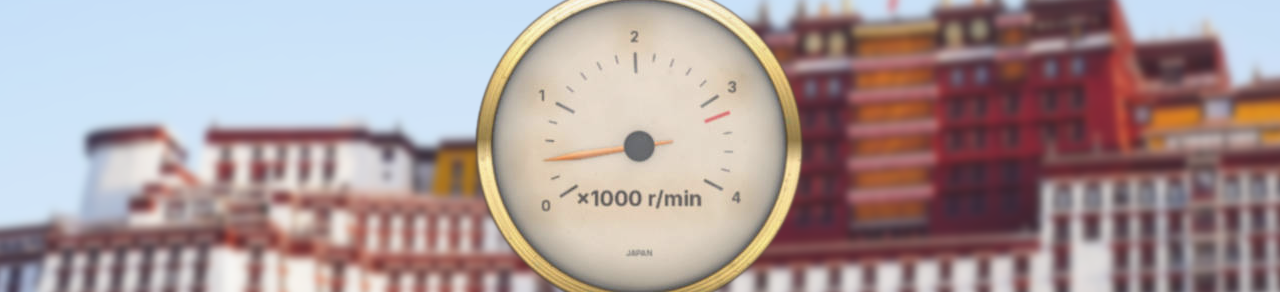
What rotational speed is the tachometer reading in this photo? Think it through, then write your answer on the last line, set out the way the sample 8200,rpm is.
400,rpm
